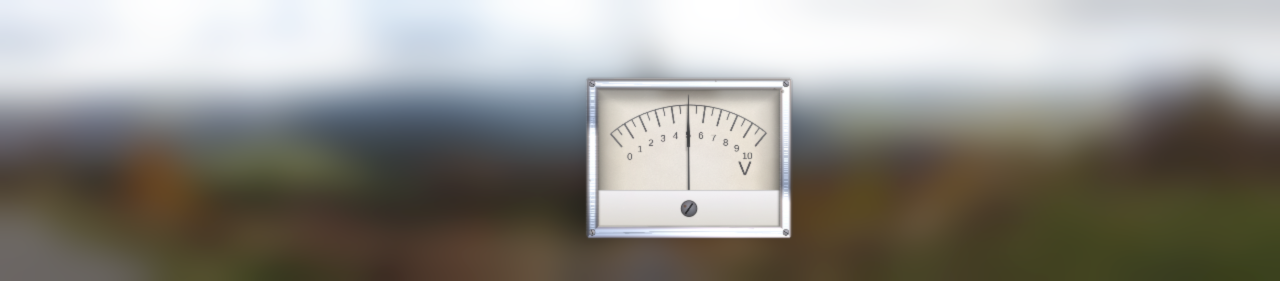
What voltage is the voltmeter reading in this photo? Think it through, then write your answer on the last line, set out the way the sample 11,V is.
5,V
